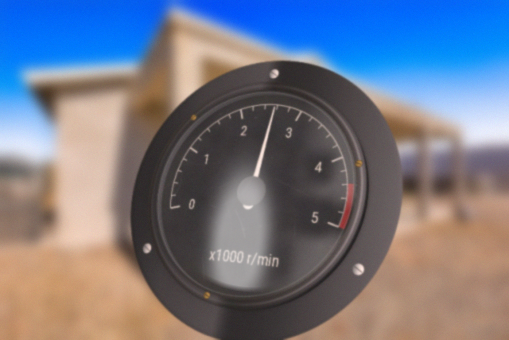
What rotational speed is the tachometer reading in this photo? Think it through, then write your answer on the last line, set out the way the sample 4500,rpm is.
2600,rpm
